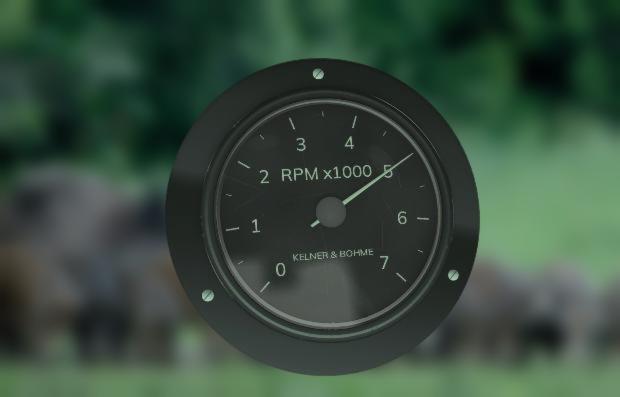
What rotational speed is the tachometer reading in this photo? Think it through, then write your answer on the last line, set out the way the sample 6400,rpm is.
5000,rpm
